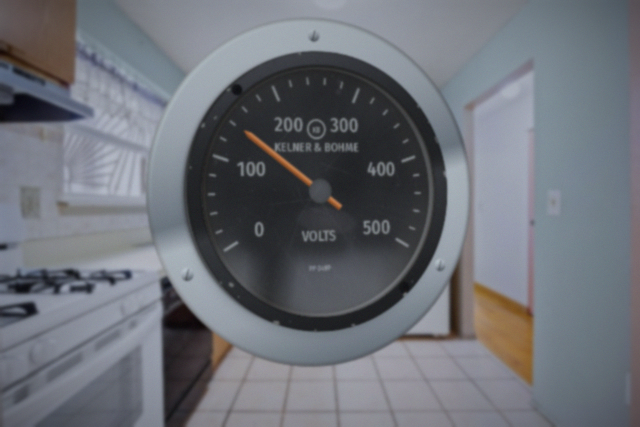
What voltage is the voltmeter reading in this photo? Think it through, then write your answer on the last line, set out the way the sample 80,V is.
140,V
